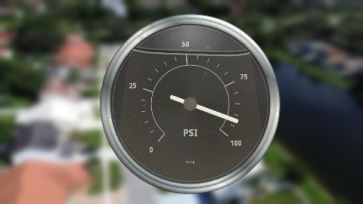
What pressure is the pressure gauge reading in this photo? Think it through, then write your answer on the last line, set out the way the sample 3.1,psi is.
92.5,psi
